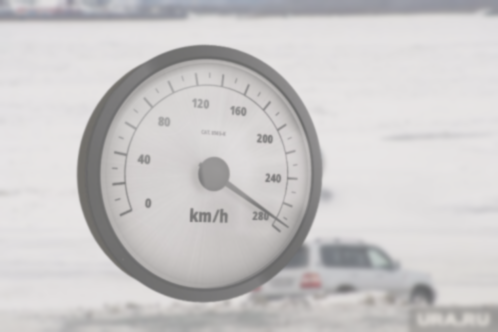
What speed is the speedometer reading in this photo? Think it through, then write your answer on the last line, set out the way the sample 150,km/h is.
275,km/h
